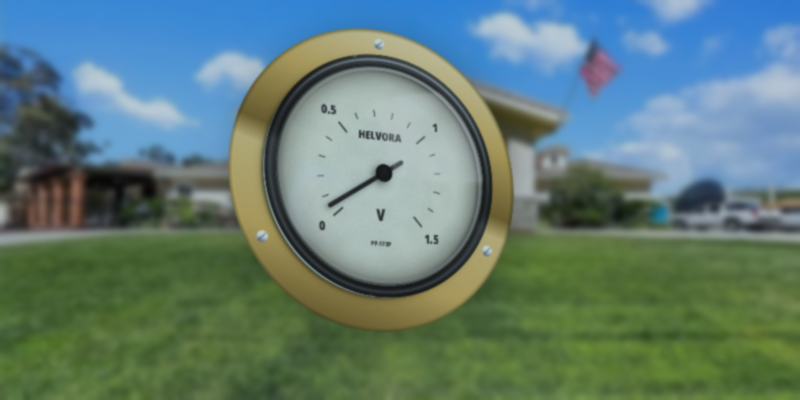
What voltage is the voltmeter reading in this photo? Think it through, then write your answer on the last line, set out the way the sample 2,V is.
0.05,V
